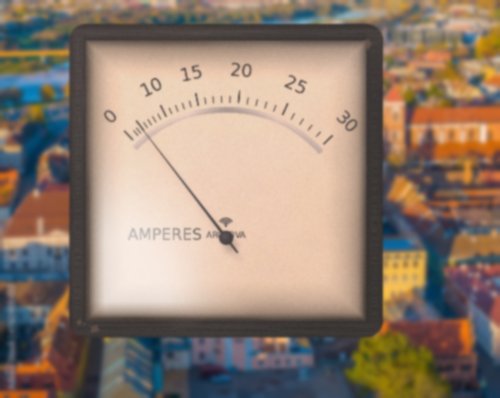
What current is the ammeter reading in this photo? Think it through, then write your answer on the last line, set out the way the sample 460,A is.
5,A
